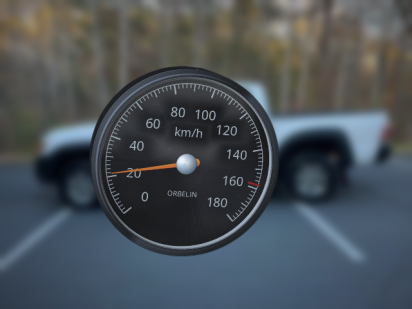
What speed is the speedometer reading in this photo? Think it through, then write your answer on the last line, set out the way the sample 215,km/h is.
22,km/h
